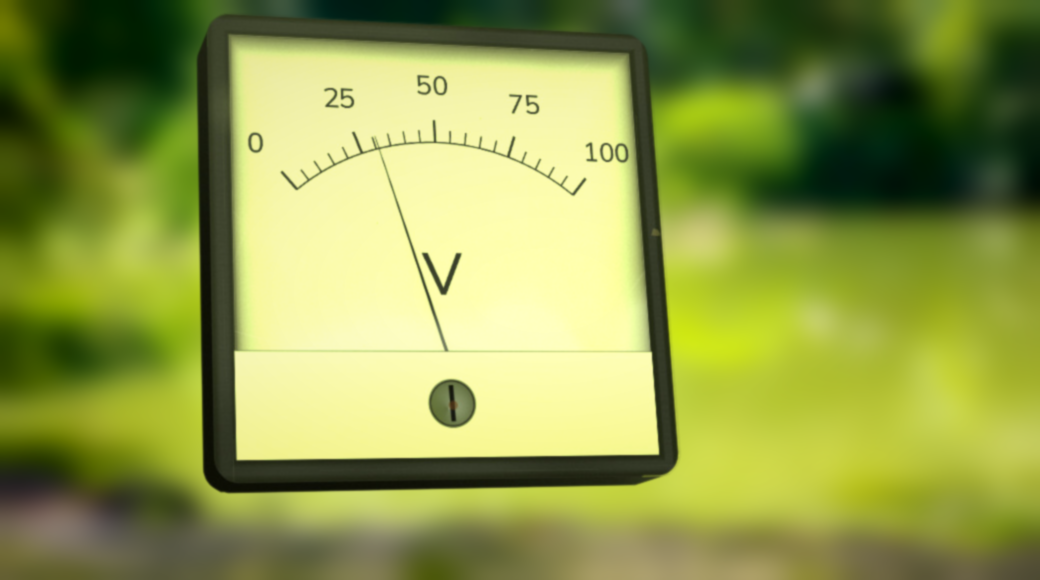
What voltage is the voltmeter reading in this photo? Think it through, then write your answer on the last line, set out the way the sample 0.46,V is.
30,V
